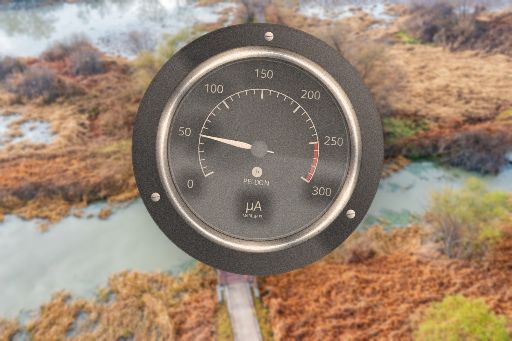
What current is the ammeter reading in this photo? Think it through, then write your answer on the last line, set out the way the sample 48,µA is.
50,µA
